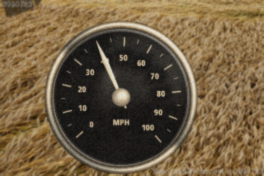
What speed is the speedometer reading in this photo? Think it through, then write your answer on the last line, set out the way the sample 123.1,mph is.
40,mph
